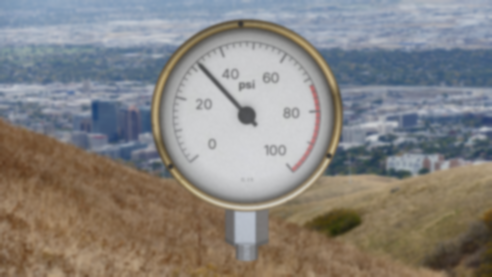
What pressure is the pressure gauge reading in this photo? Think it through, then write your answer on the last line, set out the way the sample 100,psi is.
32,psi
